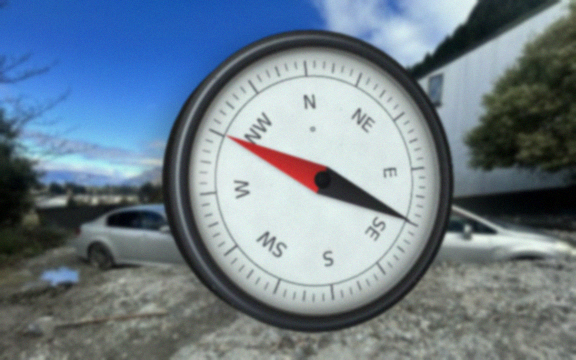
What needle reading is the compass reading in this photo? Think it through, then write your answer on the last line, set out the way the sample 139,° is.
300,°
